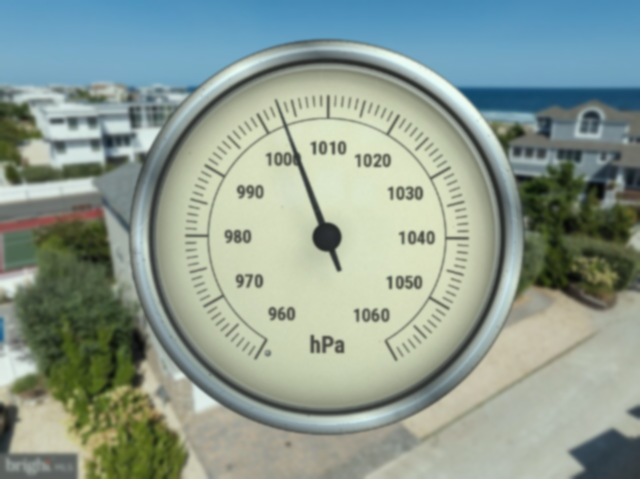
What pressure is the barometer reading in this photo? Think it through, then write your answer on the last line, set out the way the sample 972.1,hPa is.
1003,hPa
